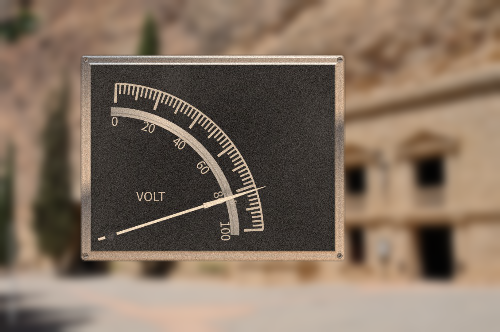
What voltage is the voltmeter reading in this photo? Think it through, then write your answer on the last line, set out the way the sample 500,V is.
82,V
